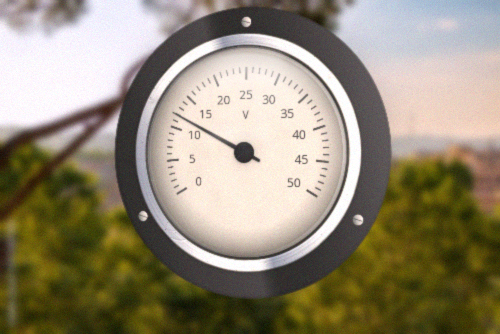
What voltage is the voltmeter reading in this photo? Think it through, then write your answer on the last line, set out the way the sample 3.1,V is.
12,V
